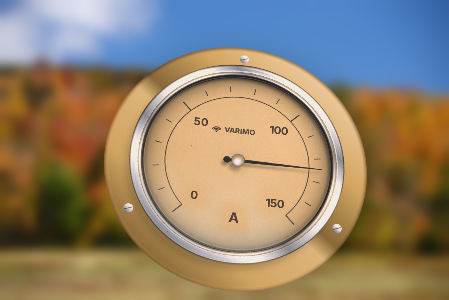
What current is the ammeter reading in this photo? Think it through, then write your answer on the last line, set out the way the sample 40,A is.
125,A
